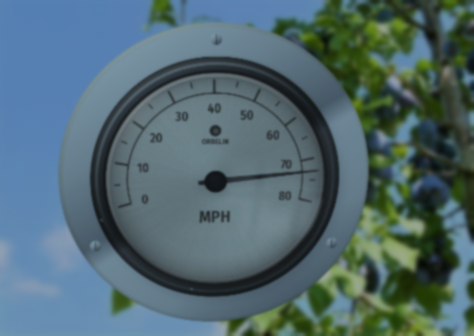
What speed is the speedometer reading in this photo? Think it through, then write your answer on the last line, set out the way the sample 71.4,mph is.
72.5,mph
